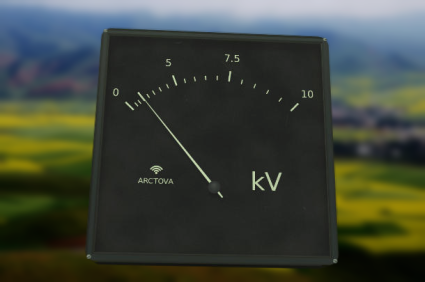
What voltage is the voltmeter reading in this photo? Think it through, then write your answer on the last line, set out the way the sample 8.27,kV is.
2.5,kV
